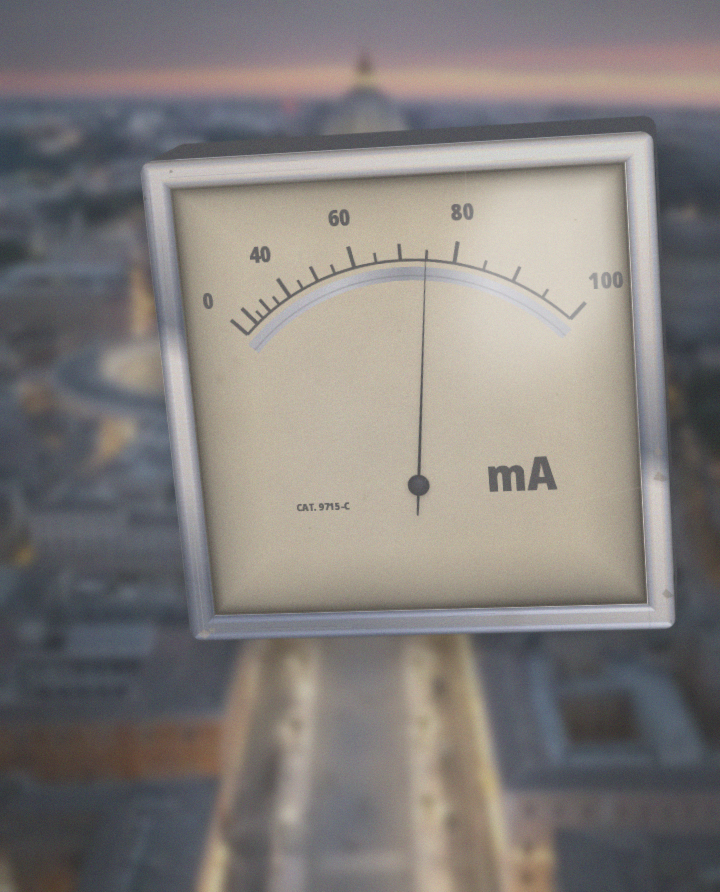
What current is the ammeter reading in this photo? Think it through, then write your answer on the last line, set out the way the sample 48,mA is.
75,mA
